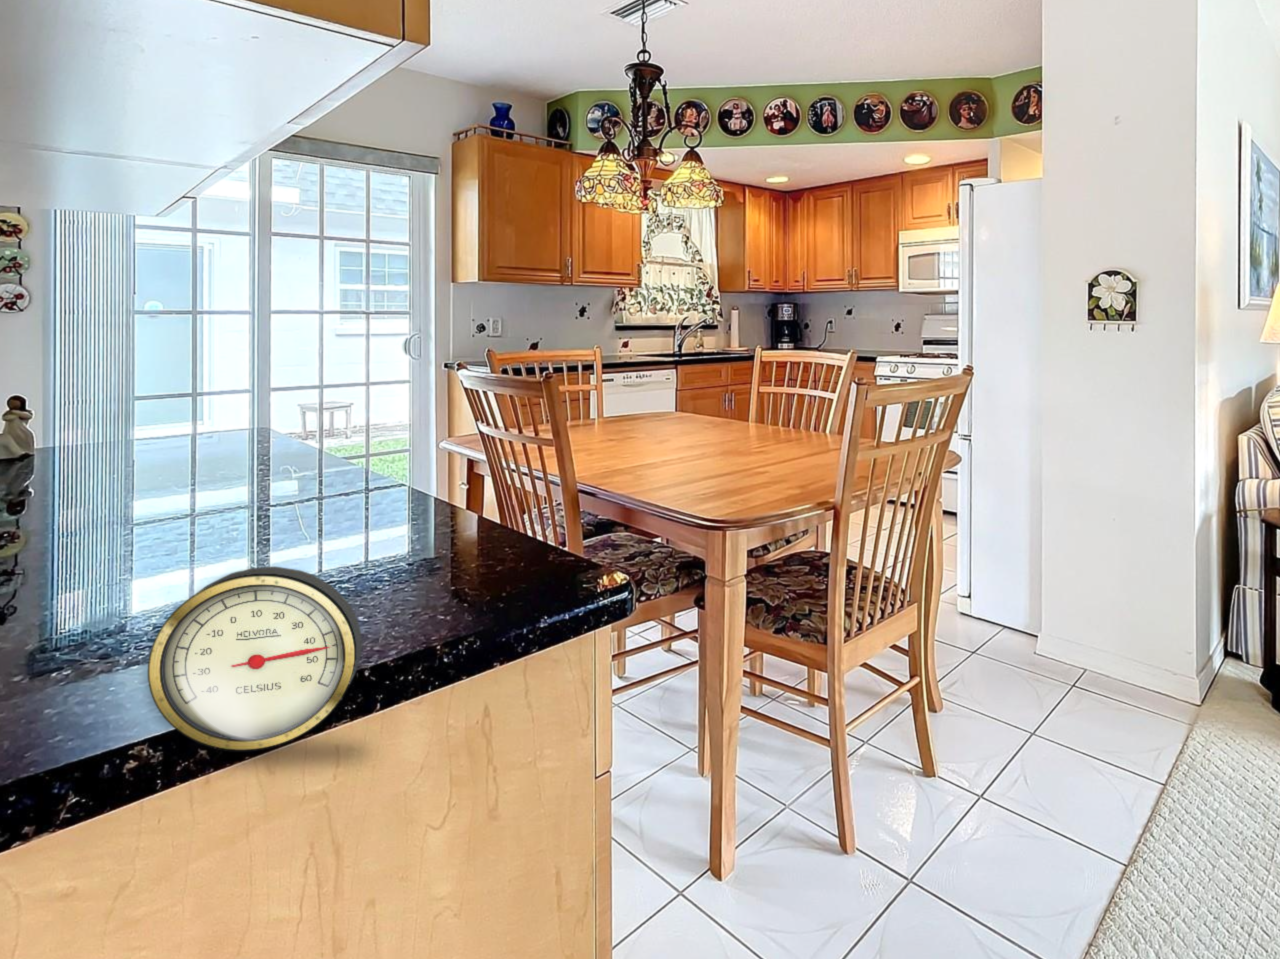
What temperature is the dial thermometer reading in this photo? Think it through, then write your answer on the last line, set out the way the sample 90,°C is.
45,°C
